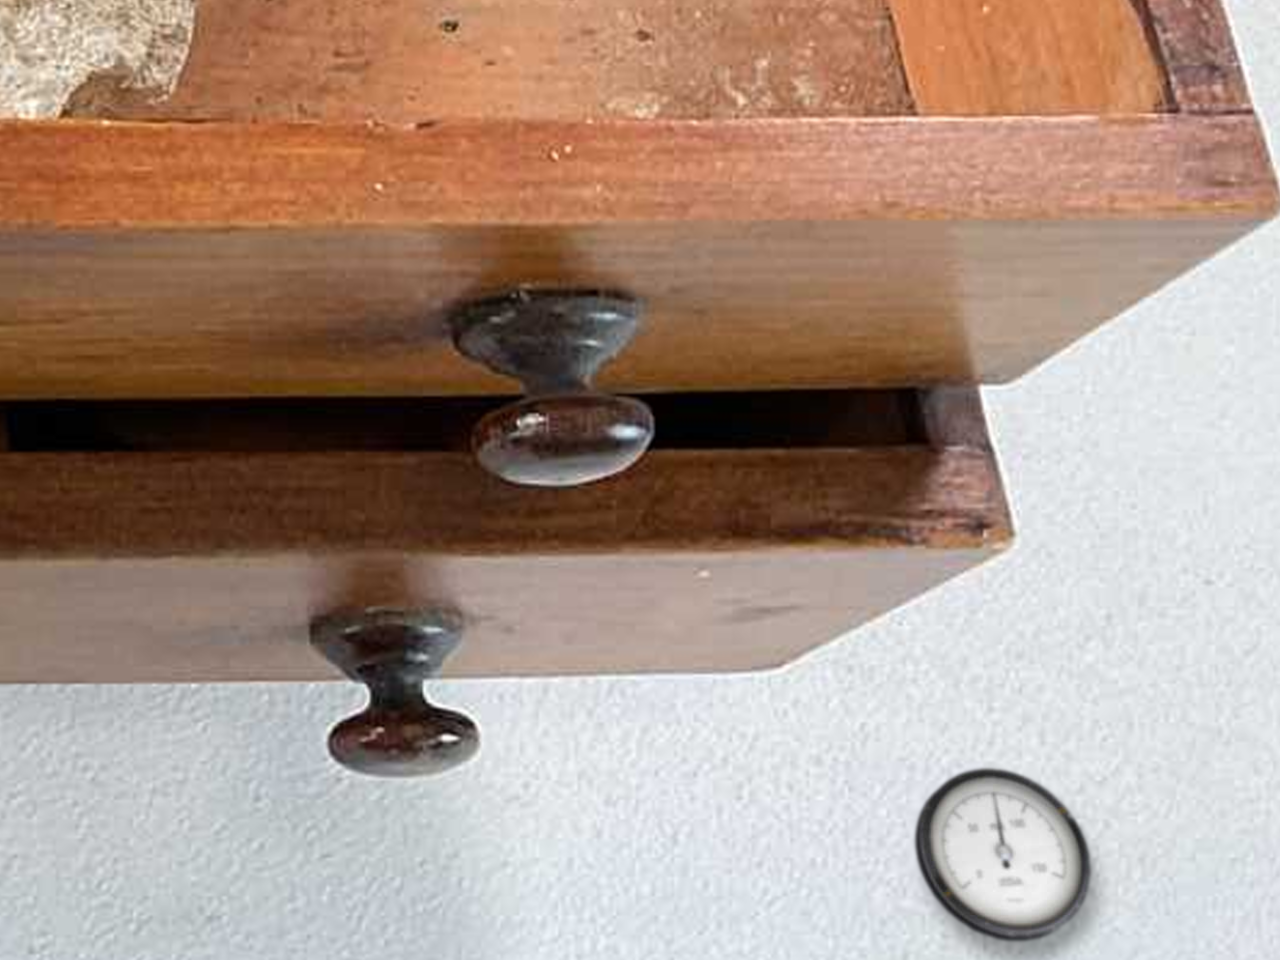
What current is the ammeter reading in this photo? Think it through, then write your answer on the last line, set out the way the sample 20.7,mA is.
80,mA
